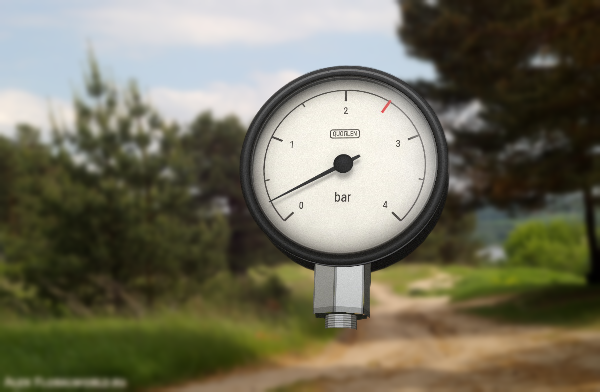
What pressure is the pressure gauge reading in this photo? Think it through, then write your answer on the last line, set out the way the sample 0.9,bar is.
0.25,bar
